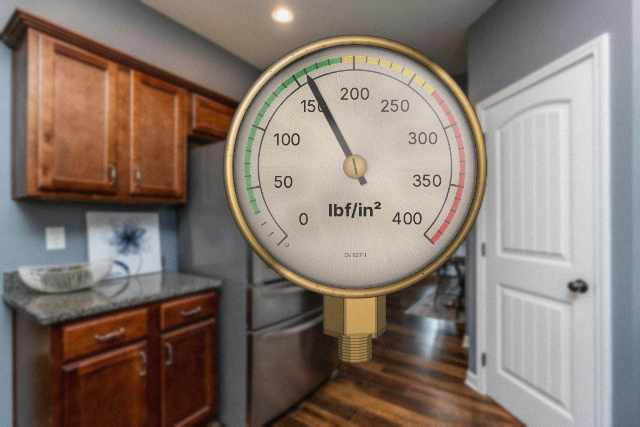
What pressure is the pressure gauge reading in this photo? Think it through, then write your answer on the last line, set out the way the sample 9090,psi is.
160,psi
